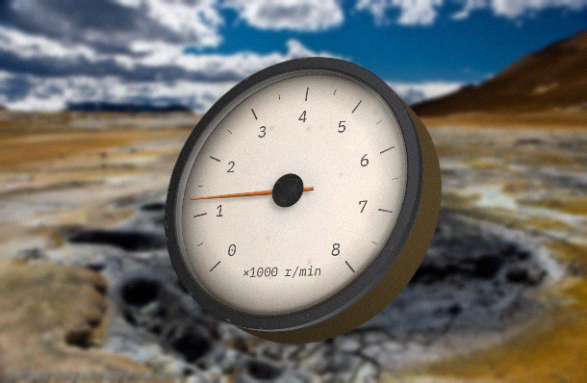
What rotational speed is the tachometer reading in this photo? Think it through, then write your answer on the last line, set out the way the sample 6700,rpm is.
1250,rpm
